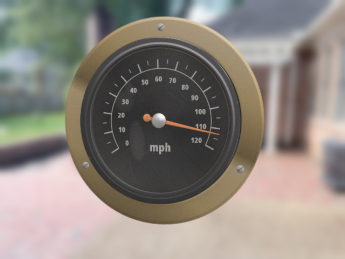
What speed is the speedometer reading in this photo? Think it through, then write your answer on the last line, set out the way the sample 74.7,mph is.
112.5,mph
